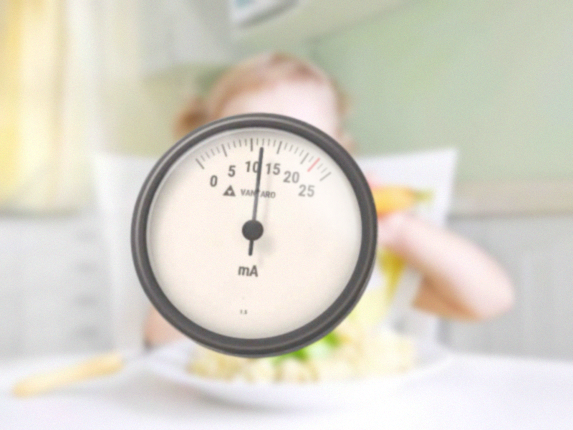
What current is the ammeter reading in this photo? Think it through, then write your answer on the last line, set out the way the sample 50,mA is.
12,mA
